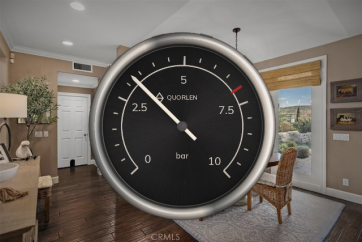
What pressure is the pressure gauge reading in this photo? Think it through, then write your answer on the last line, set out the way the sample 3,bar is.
3.25,bar
